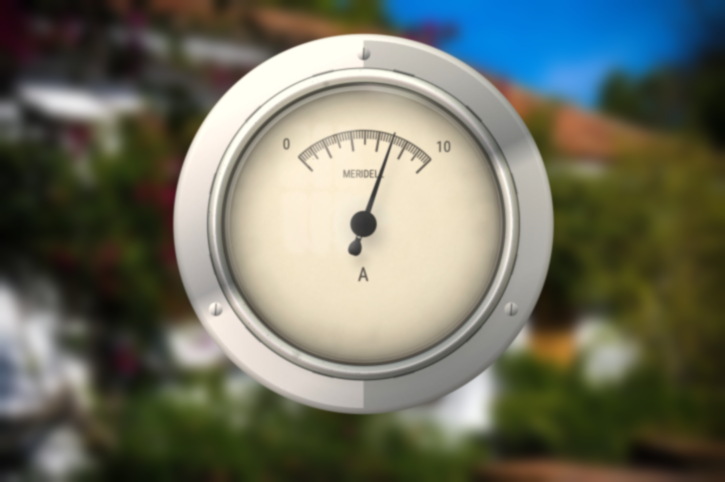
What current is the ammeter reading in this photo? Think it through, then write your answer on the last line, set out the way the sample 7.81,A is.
7,A
